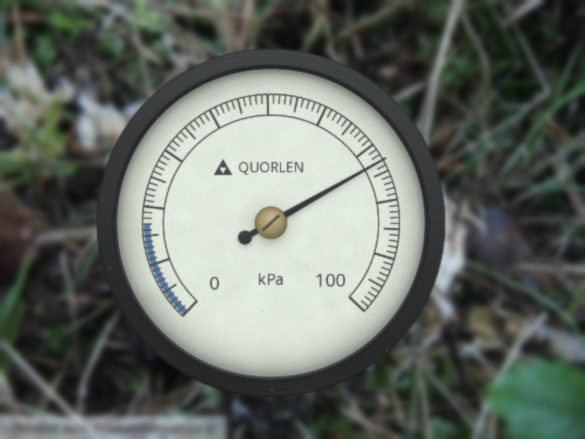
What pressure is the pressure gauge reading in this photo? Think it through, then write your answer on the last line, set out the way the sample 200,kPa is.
73,kPa
